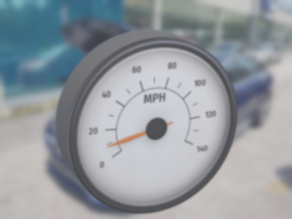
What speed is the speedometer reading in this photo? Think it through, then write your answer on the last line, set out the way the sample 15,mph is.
10,mph
